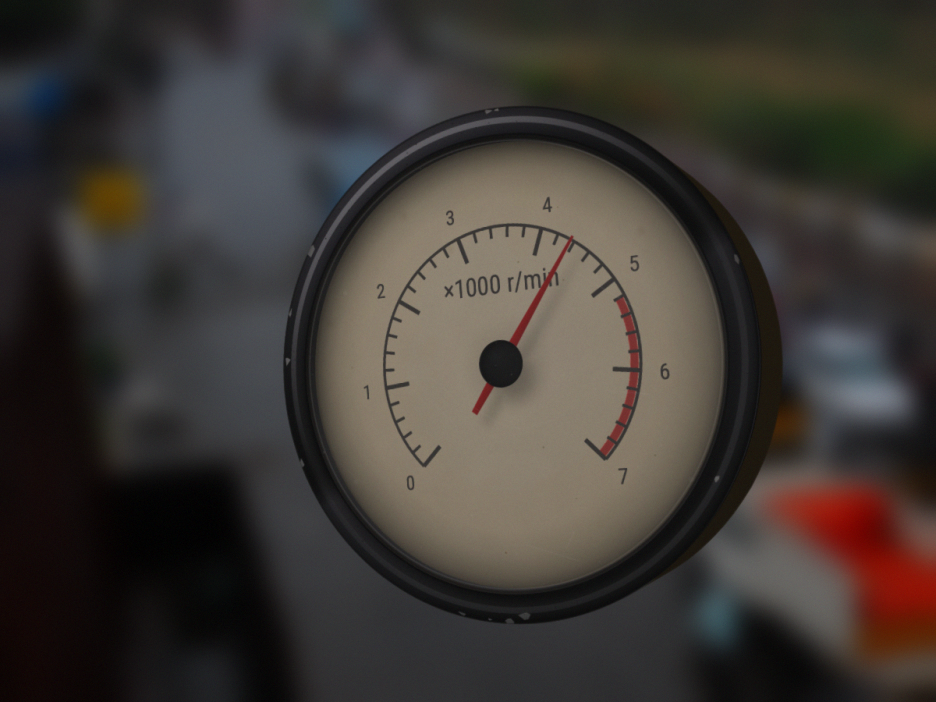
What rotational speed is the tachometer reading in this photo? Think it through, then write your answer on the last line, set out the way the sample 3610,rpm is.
4400,rpm
